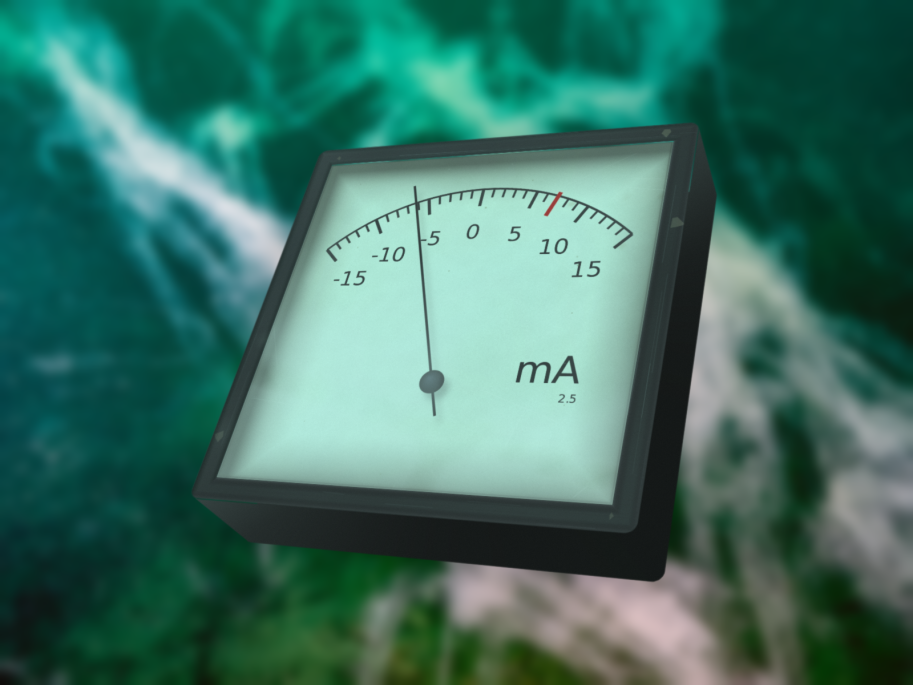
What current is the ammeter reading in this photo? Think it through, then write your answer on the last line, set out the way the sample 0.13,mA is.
-6,mA
